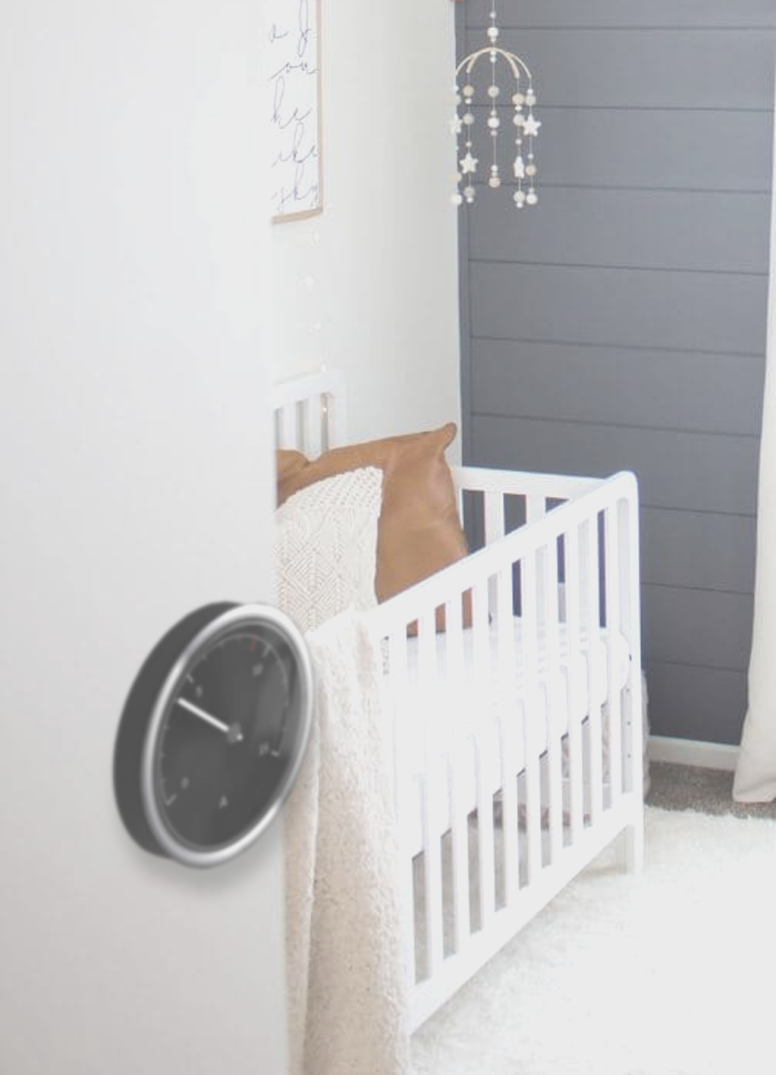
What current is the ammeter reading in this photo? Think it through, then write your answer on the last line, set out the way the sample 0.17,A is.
4,A
